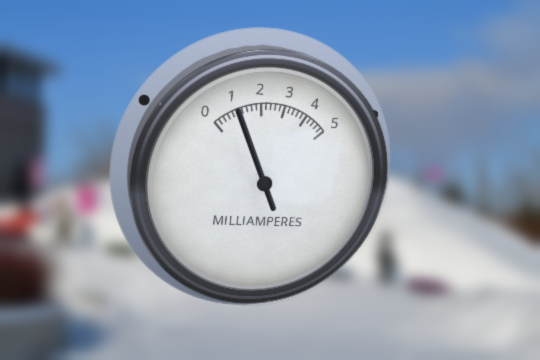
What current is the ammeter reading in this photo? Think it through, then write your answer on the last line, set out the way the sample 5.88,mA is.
1,mA
